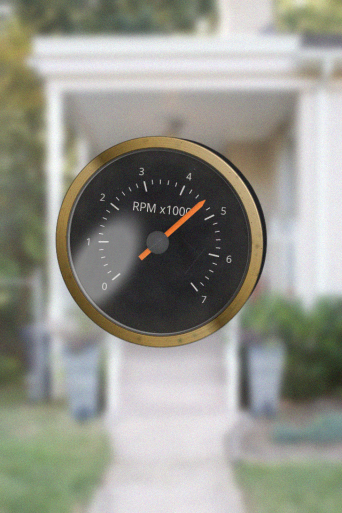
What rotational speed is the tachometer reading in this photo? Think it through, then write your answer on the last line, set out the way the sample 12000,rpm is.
4600,rpm
